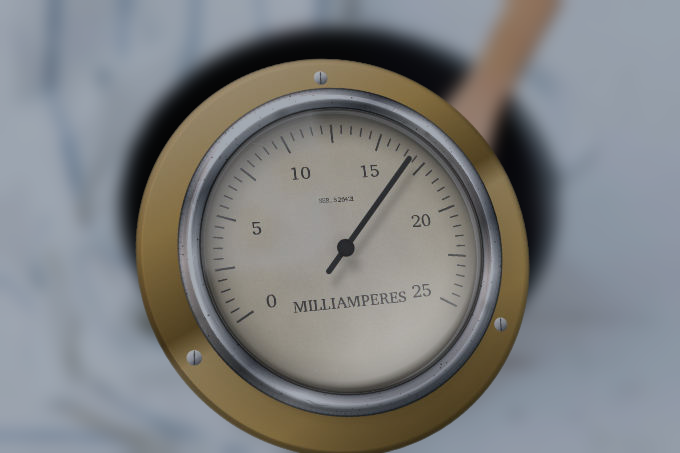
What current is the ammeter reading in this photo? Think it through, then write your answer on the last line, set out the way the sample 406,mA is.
16.75,mA
